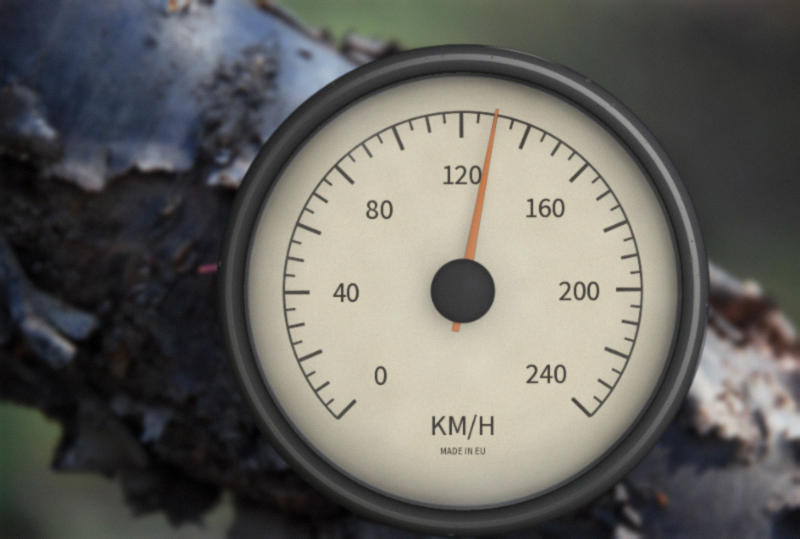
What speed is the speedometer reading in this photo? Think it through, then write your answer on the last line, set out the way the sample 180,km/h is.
130,km/h
